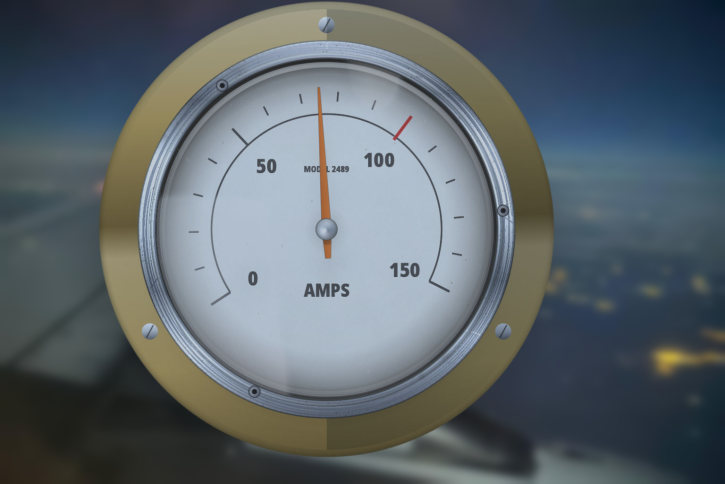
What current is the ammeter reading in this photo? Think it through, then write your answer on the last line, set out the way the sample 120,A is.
75,A
